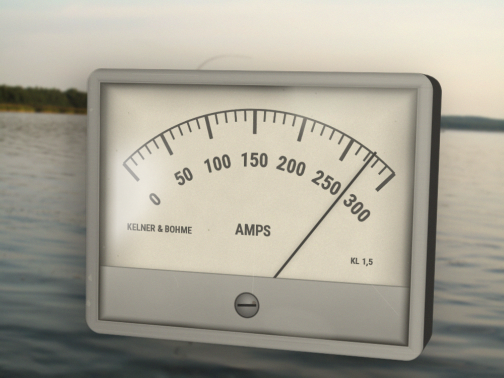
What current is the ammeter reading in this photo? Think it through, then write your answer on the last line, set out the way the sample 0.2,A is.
275,A
